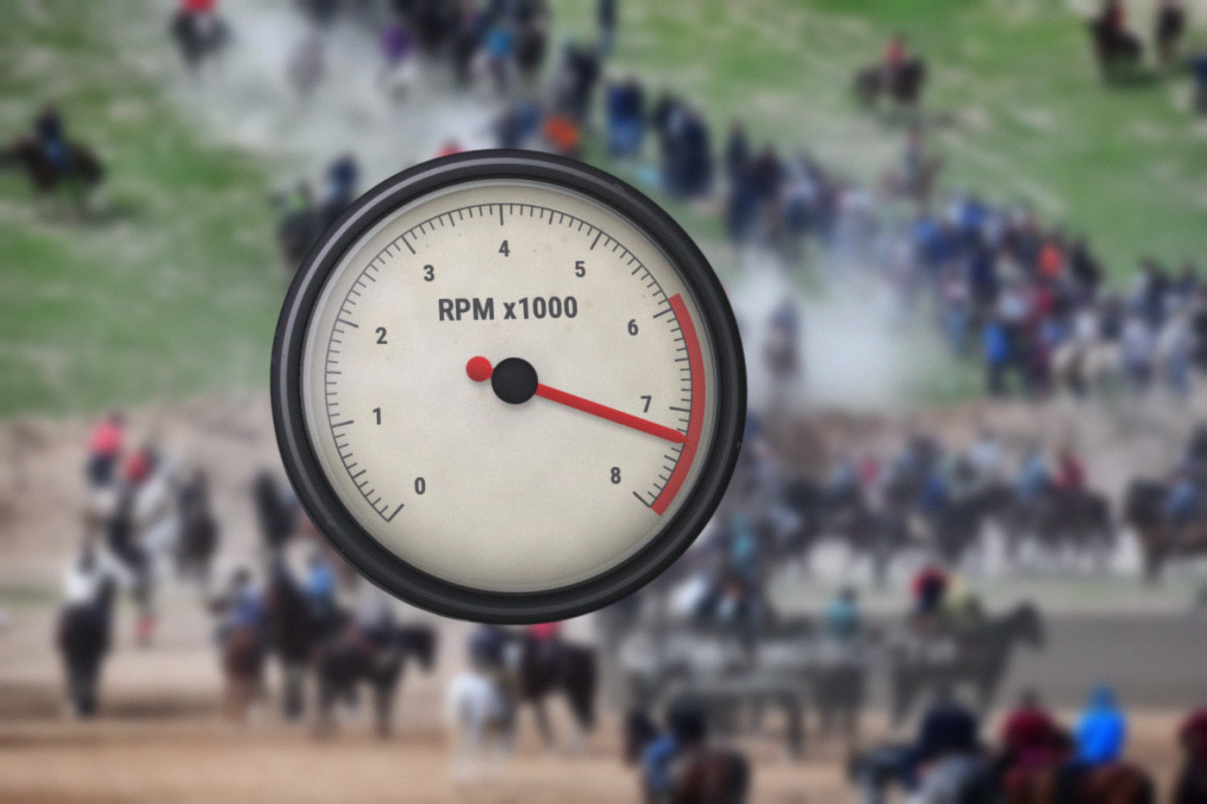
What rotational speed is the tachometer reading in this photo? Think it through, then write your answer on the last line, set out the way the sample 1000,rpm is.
7300,rpm
